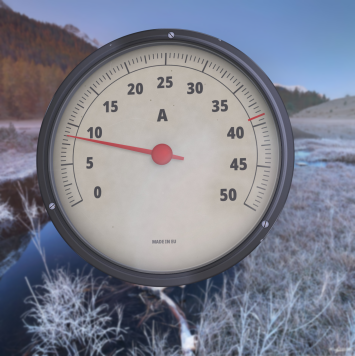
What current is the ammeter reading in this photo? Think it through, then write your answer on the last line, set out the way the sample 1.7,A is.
8.5,A
